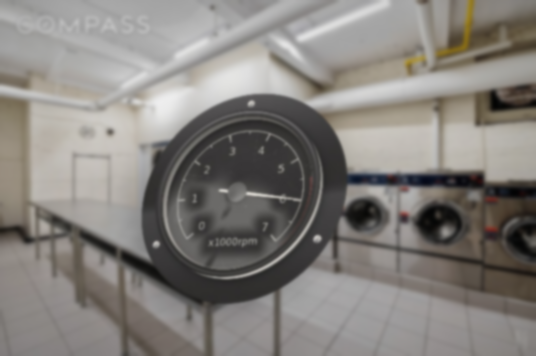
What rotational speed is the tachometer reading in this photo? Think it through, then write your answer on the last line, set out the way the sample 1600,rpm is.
6000,rpm
